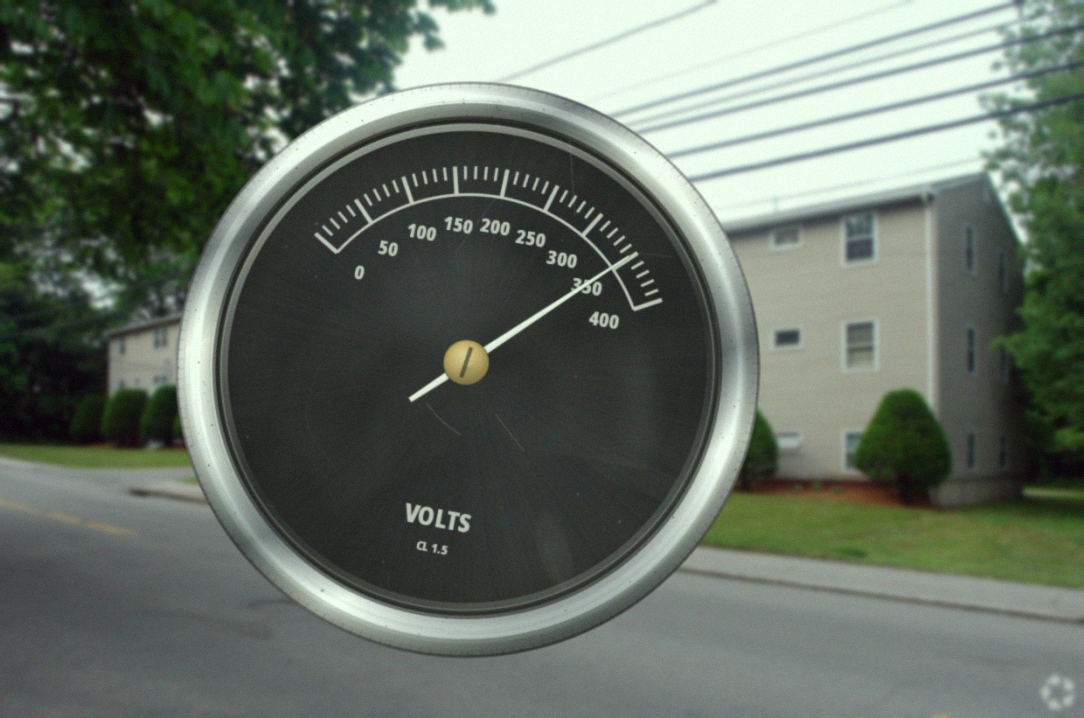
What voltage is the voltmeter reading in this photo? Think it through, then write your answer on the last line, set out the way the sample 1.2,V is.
350,V
